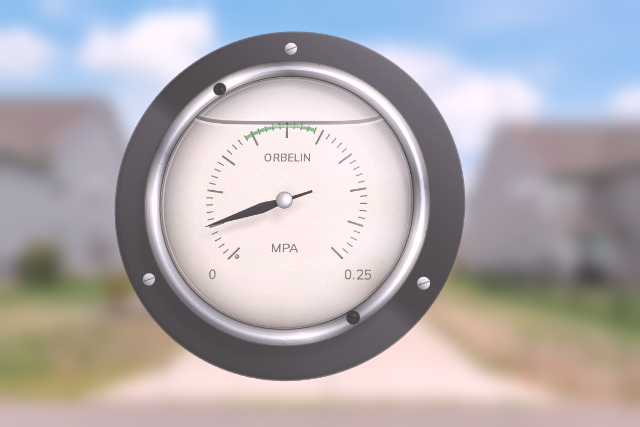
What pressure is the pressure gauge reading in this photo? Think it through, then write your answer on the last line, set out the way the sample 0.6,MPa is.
0.025,MPa
